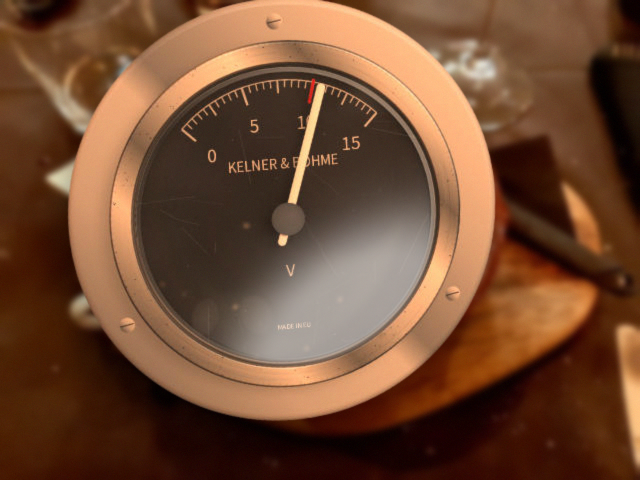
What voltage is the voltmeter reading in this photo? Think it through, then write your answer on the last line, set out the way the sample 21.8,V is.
10.5,V
